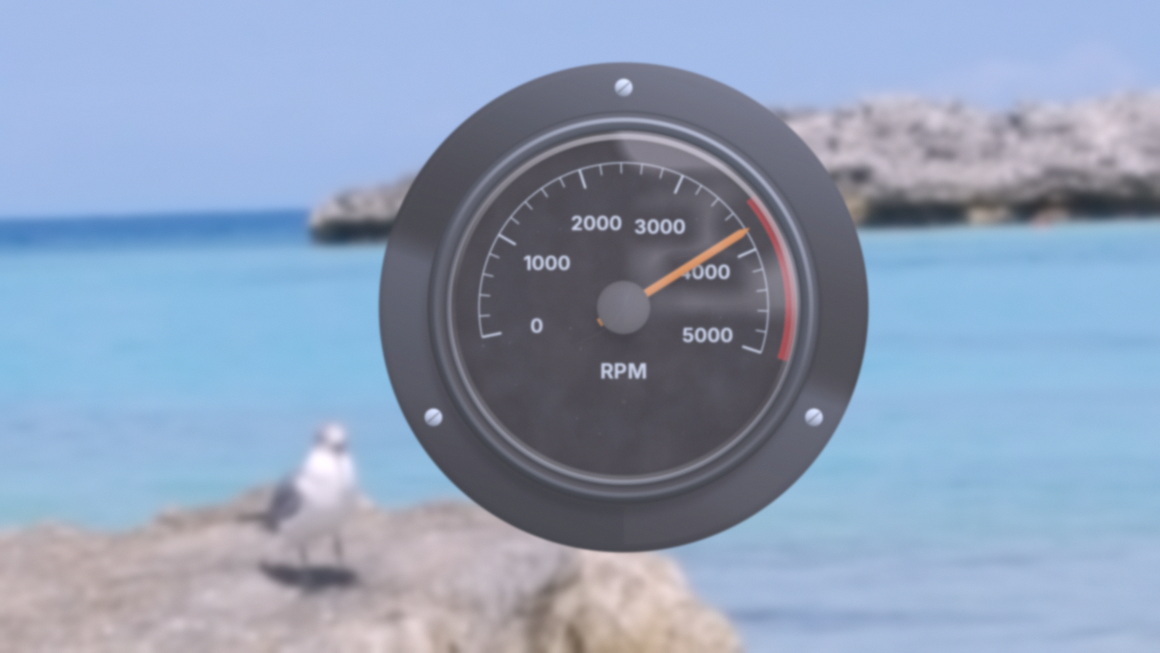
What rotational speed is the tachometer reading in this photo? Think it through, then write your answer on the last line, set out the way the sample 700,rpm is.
3800,rpm
